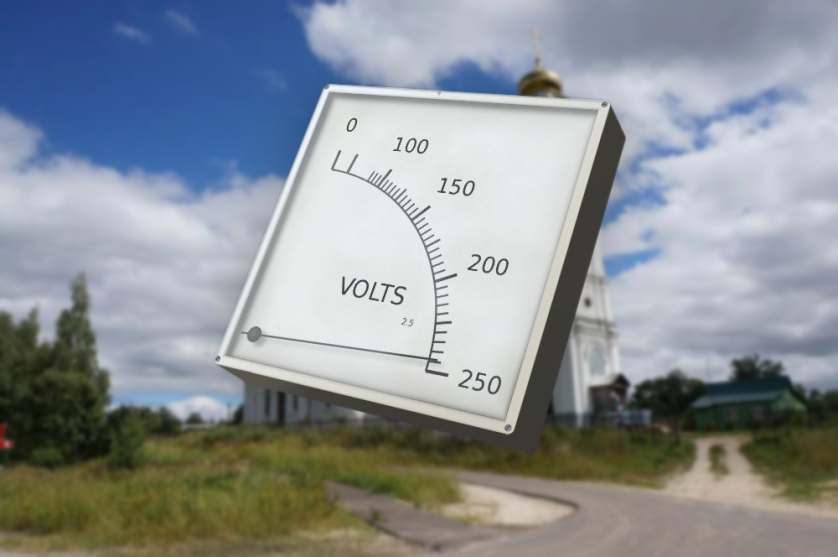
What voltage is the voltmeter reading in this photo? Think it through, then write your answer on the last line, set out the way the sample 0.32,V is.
245,V
